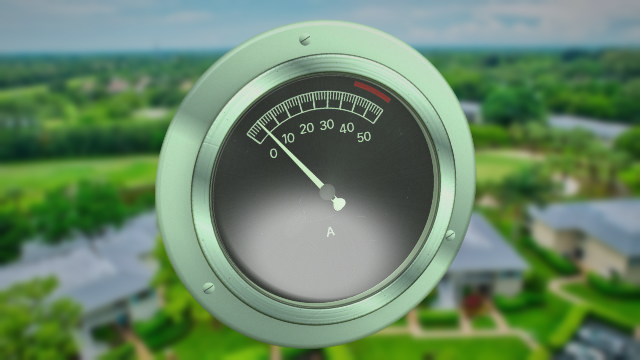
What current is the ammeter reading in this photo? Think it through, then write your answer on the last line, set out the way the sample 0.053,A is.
5,A
